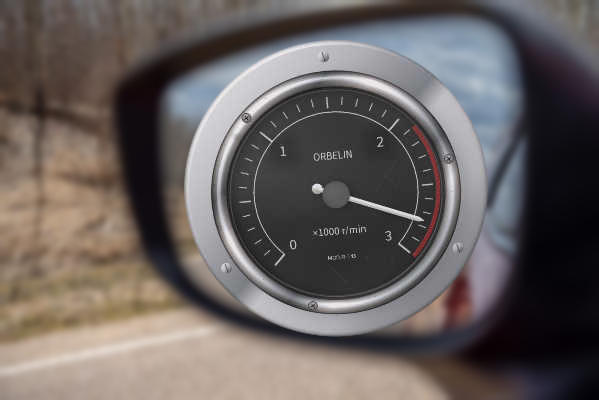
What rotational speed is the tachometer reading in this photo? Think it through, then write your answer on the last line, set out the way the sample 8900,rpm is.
2750,rpm
